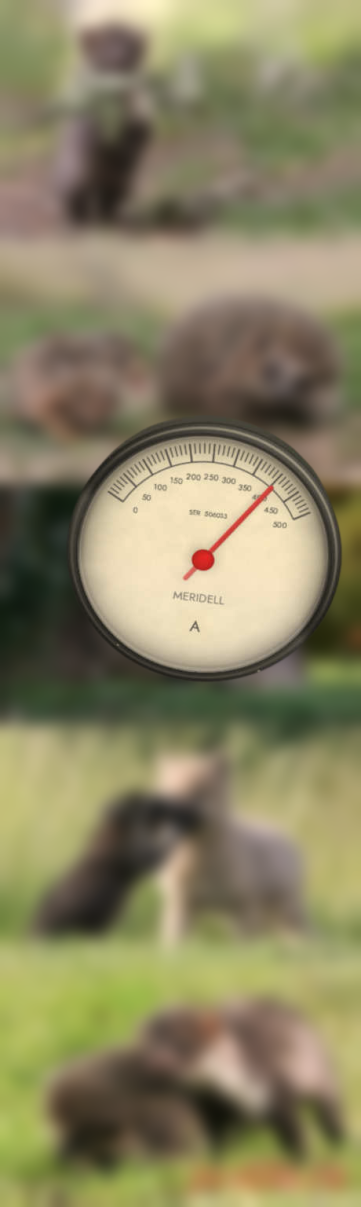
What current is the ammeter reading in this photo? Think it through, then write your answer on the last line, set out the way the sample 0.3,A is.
400,A
